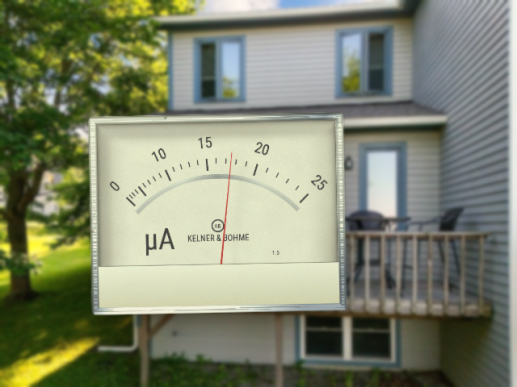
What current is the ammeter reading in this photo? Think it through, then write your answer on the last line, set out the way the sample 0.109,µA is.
17.5,µA
